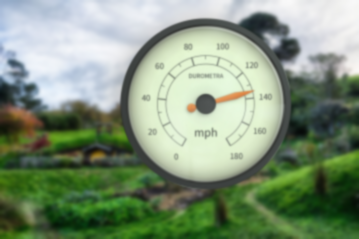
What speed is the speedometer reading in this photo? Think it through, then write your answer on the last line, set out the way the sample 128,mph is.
135,mph
